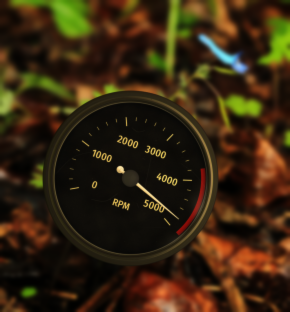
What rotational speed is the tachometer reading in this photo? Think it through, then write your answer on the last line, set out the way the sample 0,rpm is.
4800,rpm
